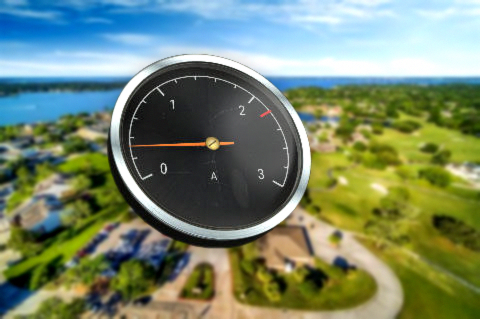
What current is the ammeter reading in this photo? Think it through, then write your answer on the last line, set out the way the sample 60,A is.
0.3,A
